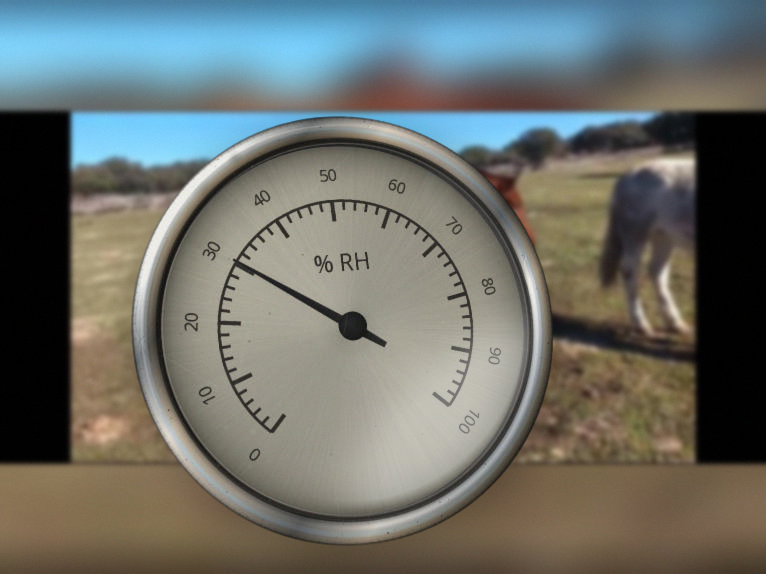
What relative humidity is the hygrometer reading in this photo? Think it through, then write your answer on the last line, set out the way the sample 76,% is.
30,%
